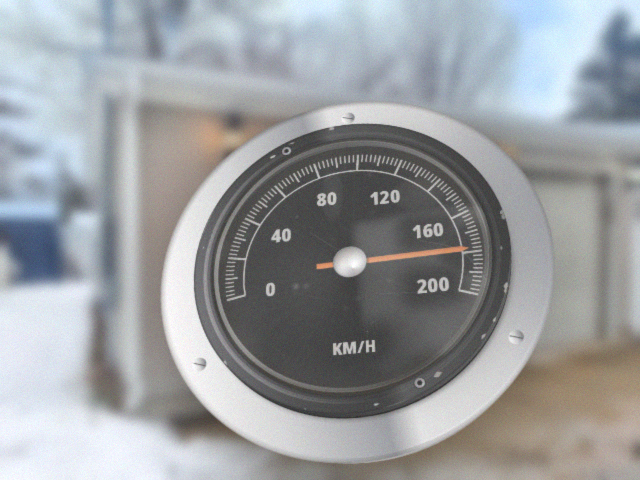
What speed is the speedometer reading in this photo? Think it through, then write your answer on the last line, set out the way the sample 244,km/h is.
180,km/h
